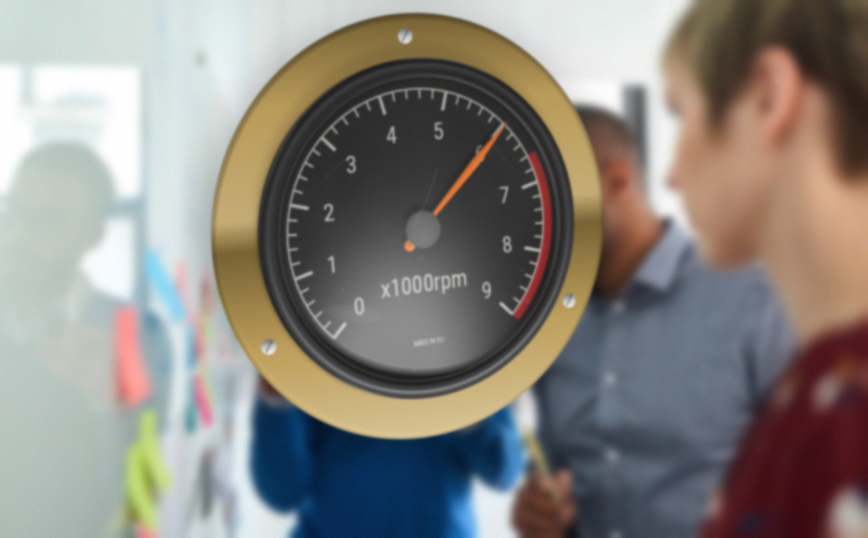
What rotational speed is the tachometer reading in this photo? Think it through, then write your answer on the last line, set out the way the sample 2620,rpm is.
6000,rpm
